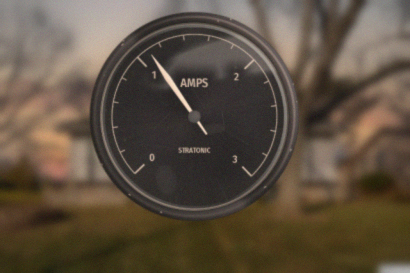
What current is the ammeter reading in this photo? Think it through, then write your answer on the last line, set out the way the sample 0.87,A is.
1.1,A
